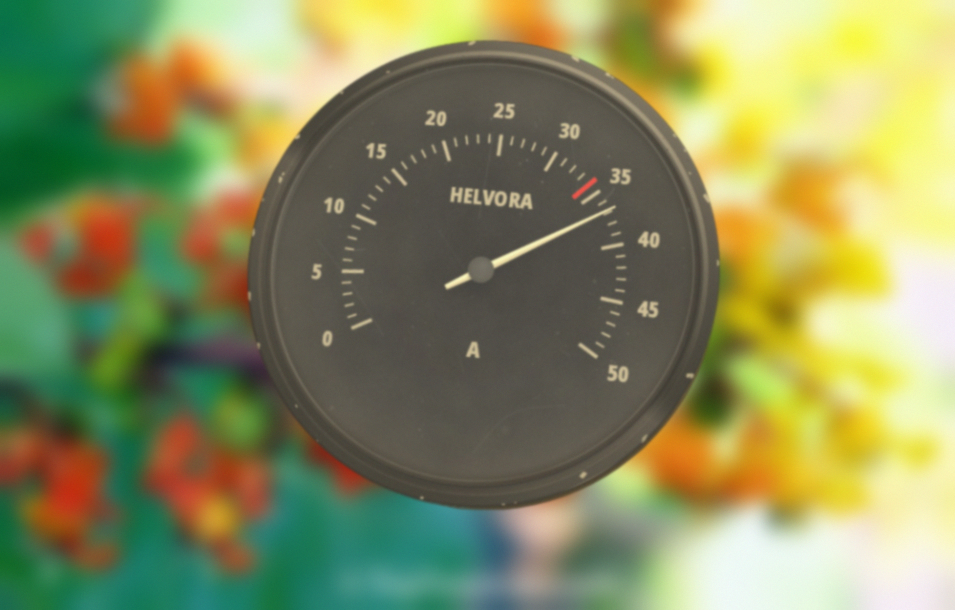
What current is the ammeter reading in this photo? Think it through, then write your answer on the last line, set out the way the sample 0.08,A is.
37,A
